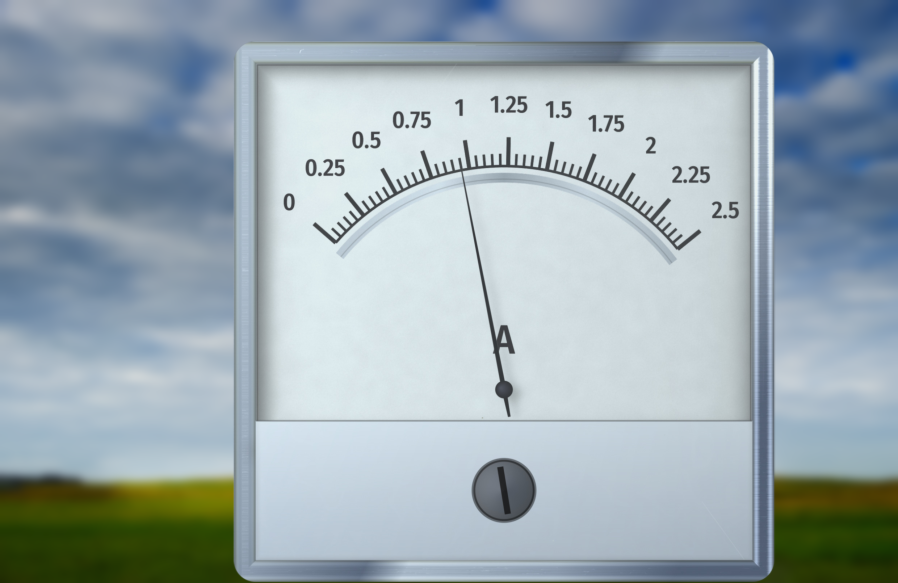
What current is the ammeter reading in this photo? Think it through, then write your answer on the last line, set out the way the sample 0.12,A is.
0.95,A
